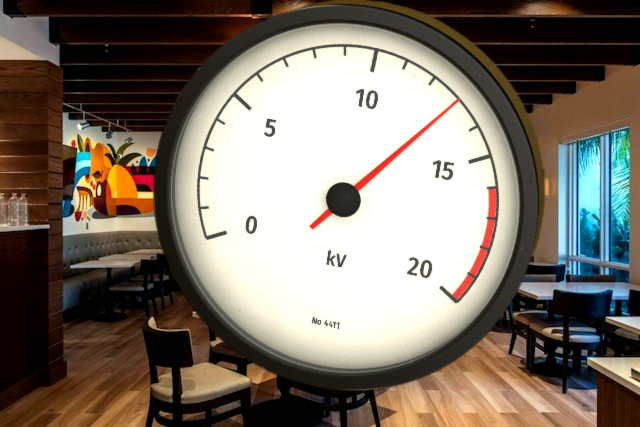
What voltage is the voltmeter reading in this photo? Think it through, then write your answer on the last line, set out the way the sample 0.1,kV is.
13,kV
